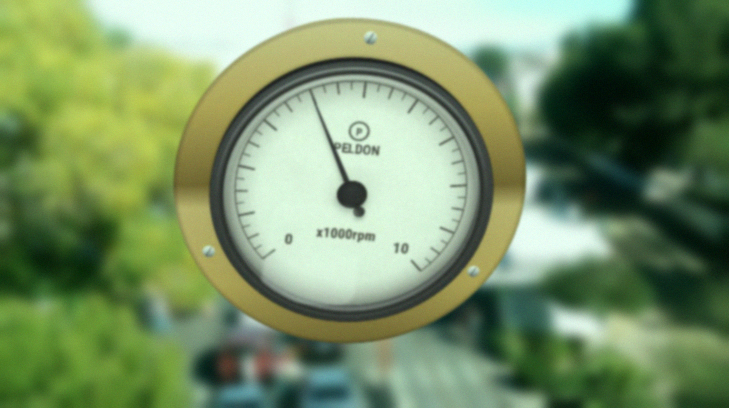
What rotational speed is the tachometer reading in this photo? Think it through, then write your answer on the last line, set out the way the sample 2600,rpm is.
4000,rpm
